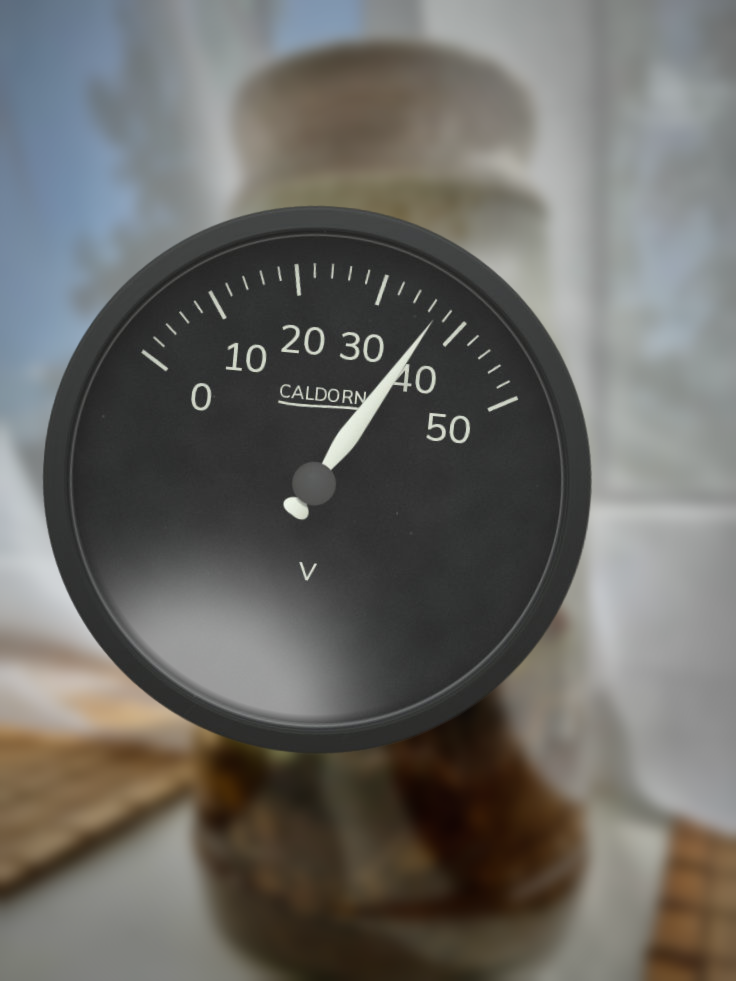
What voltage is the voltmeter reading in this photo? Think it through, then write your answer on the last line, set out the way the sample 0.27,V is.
37,V
